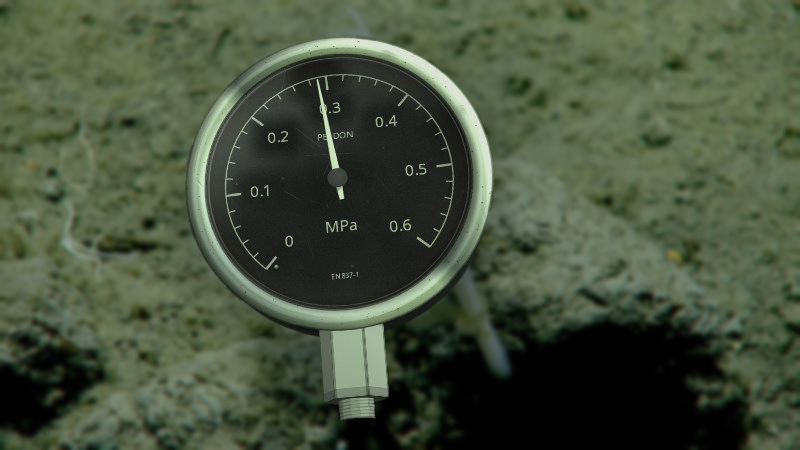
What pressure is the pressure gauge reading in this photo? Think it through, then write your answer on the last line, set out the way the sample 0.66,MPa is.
0.29,MPa
